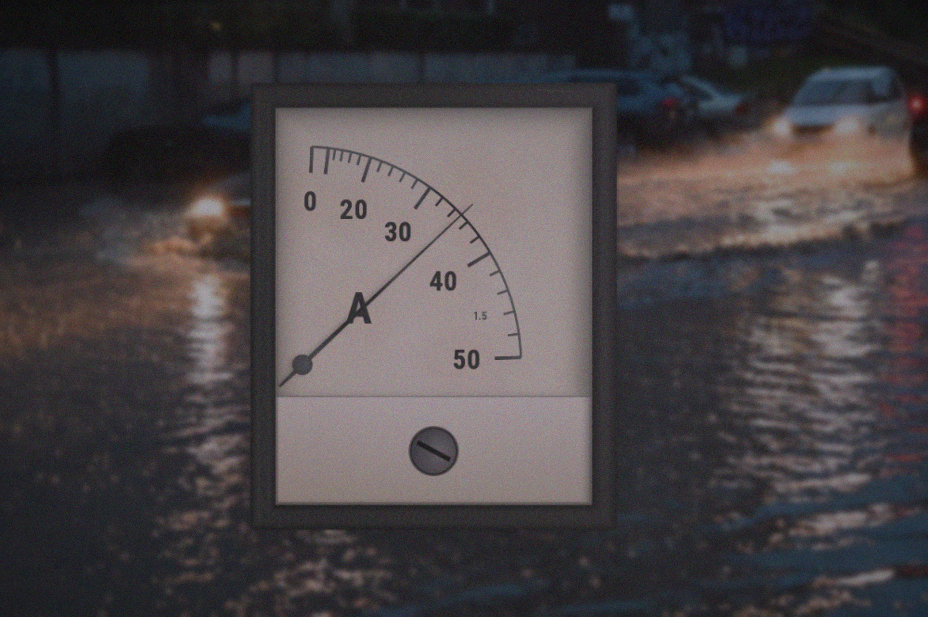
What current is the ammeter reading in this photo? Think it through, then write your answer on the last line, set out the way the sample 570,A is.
35,A
